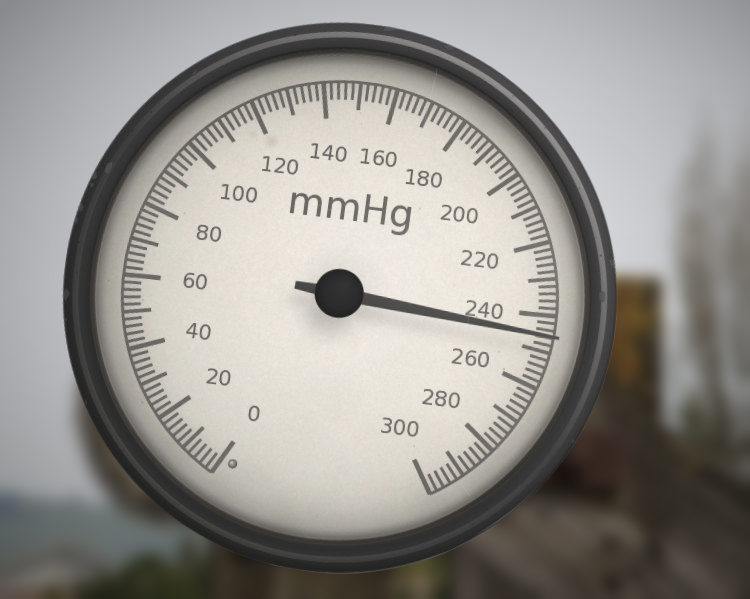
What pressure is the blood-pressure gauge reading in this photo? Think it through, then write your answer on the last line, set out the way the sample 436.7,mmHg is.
246,mmHg
